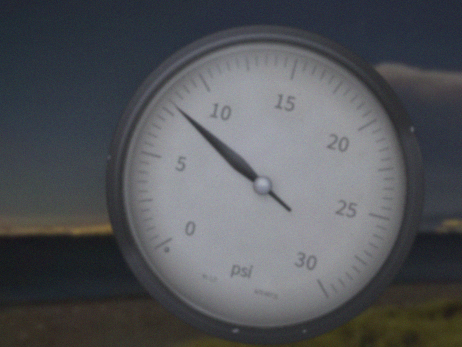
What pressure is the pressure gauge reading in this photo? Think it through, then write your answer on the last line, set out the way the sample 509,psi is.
8,psi
